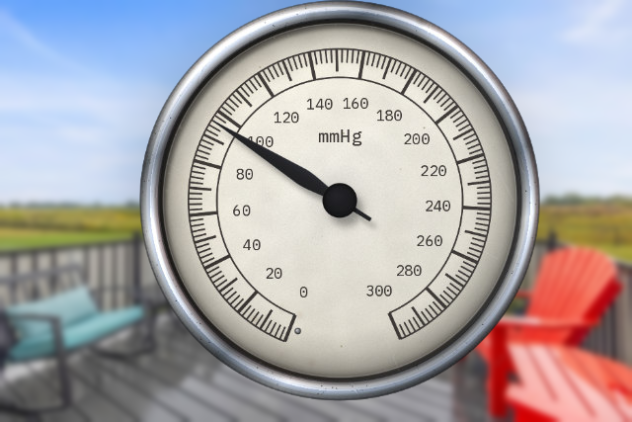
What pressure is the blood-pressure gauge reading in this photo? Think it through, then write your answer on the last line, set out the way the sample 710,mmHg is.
96,mmHg
